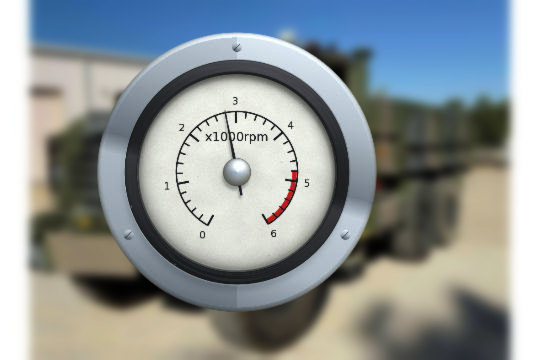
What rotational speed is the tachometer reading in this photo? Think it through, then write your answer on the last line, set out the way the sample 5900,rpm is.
2800,rpm
